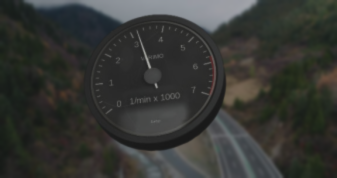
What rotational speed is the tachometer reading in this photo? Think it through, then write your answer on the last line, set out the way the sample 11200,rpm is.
3200,rpm
